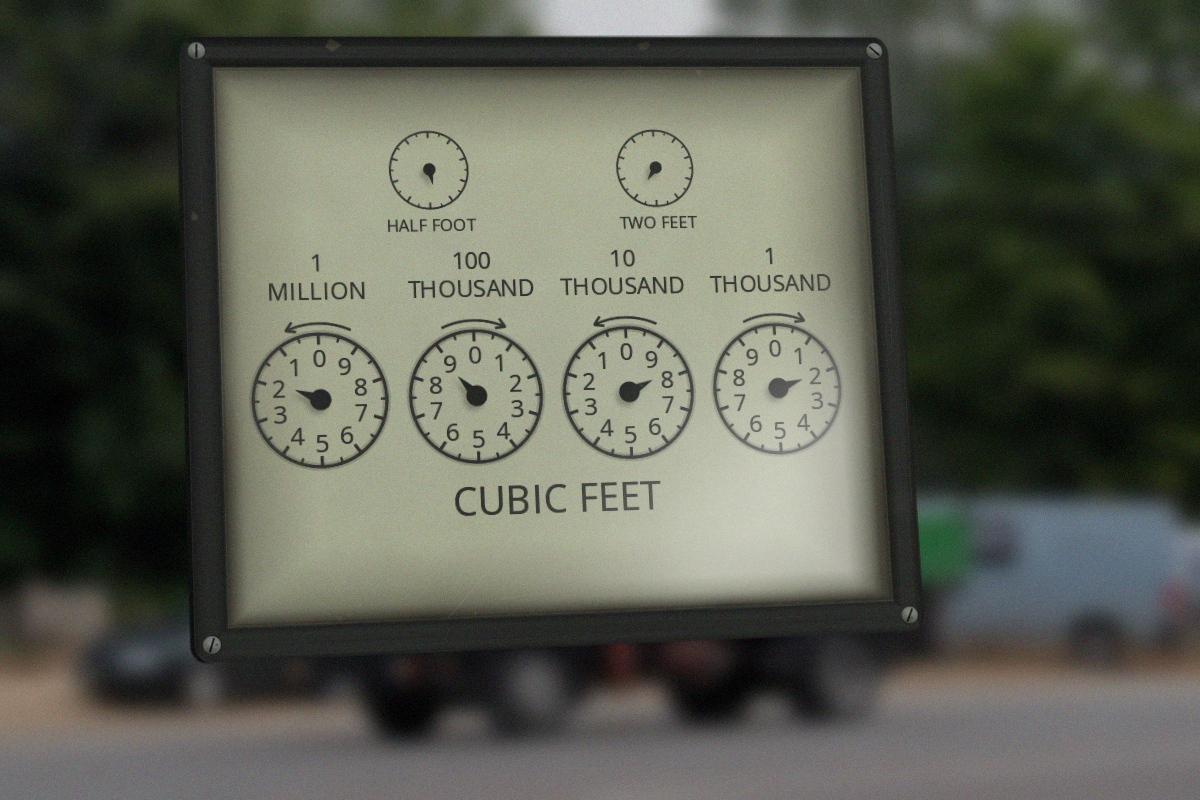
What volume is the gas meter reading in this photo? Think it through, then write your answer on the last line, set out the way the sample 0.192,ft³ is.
188200,ft³
